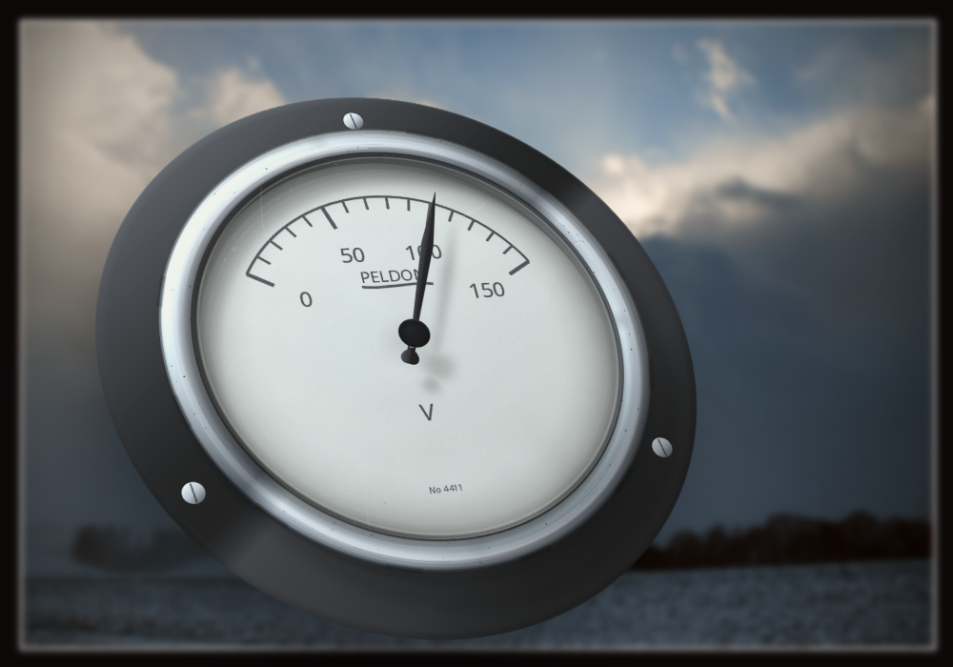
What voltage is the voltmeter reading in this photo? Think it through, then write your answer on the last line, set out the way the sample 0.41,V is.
100,V
